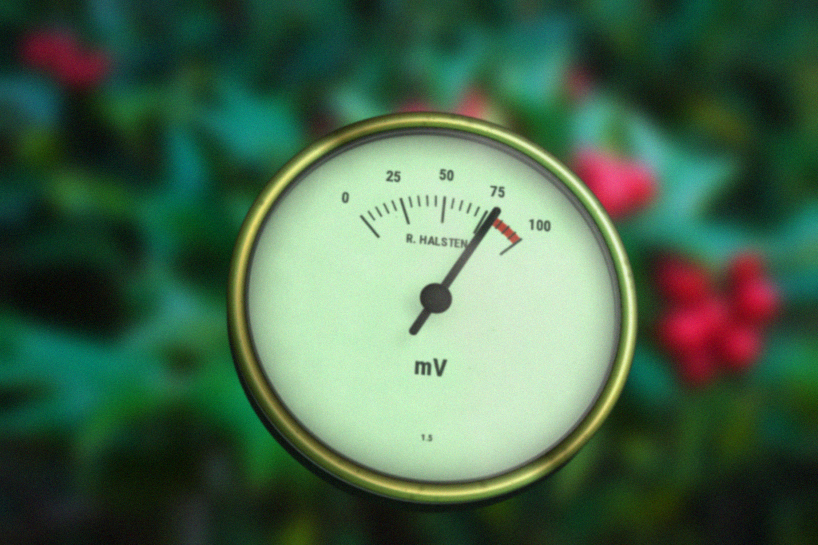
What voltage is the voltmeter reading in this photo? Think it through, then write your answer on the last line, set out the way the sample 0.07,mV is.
80,mV
